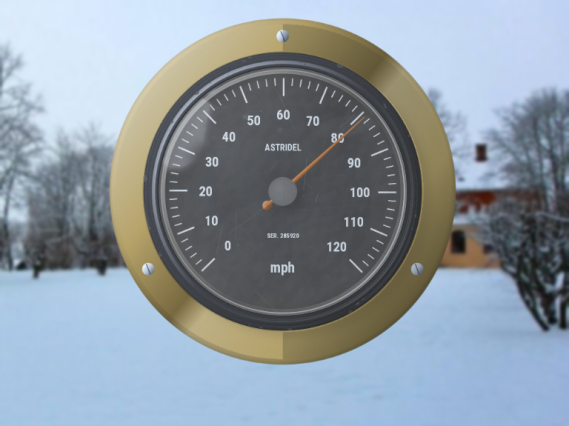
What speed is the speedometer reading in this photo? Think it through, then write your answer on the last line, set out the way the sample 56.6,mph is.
81,mph
